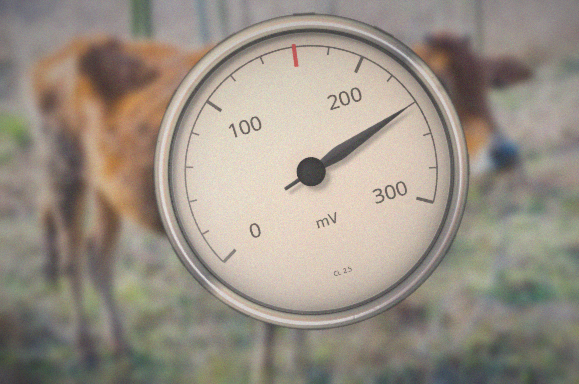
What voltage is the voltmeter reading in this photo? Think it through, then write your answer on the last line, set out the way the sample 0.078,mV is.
240,mV
